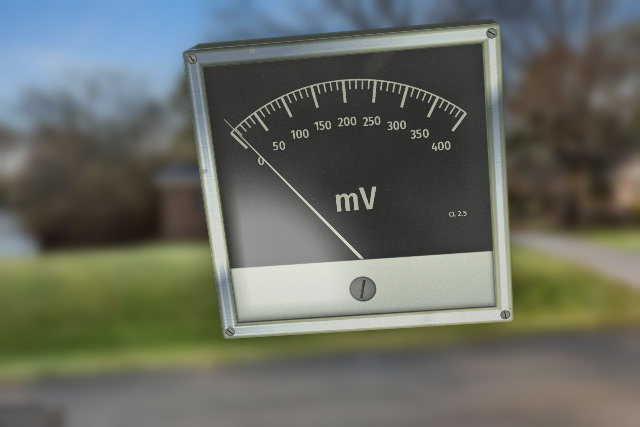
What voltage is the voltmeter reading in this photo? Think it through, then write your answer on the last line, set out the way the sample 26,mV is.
10,mV
